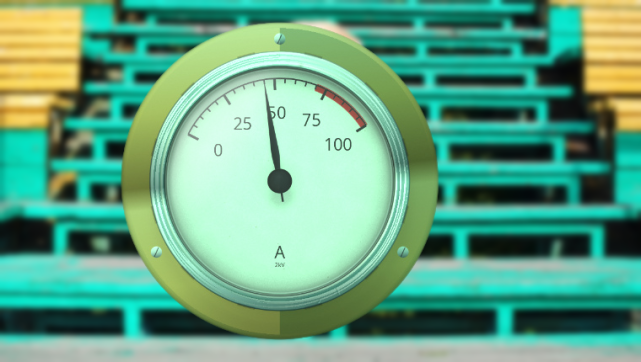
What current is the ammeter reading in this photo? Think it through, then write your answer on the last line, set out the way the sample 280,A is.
45,A
